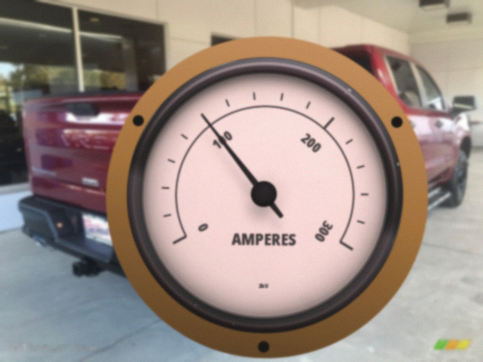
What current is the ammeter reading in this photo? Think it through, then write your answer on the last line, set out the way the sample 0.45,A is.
100,A
